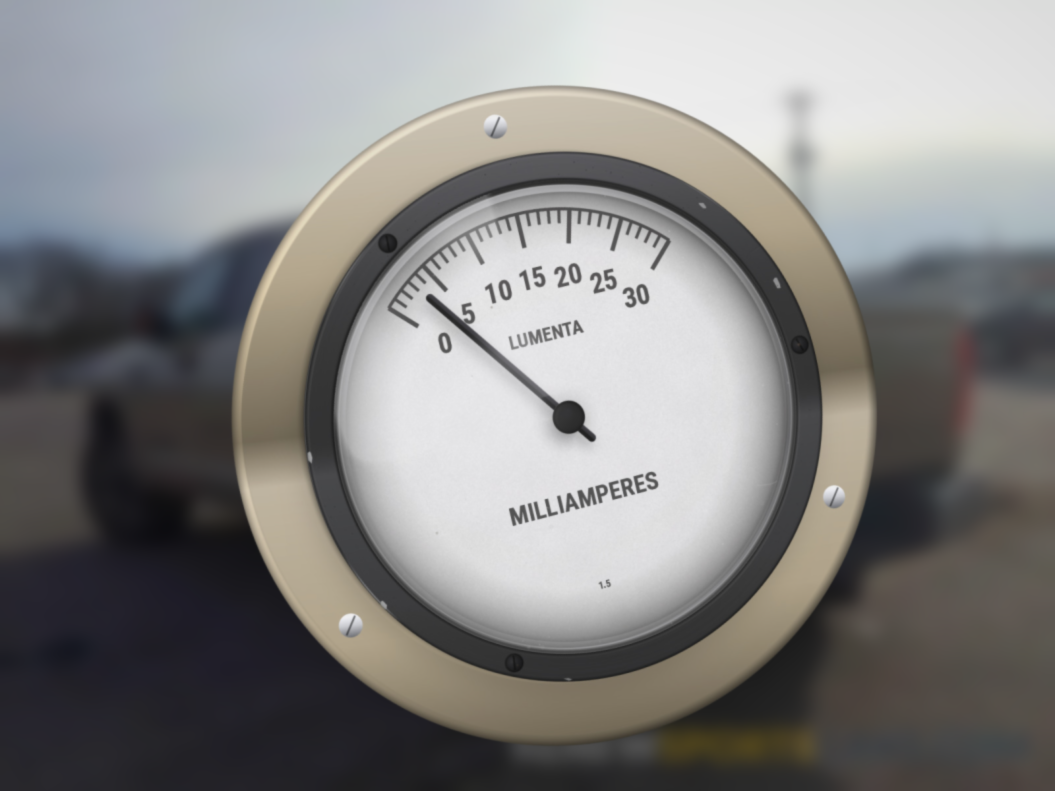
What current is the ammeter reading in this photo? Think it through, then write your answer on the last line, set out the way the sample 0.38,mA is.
3,mA
